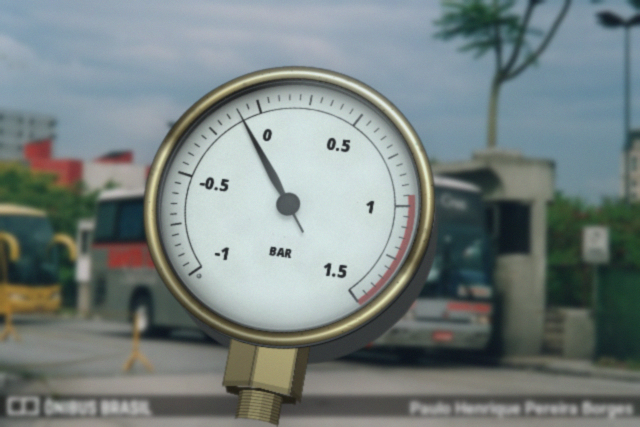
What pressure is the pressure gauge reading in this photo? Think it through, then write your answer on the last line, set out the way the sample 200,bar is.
-0.1,bar
